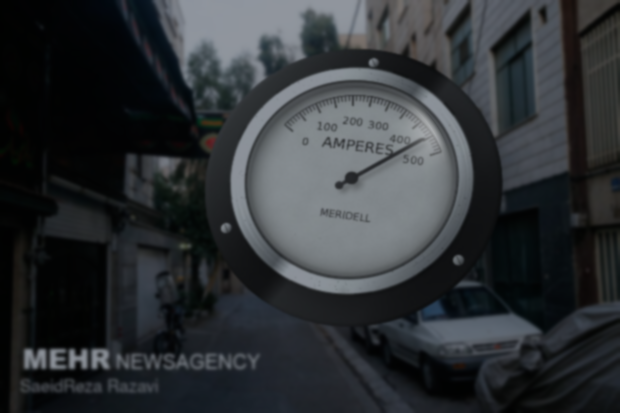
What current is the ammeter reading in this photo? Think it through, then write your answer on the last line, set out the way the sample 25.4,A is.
450,A
